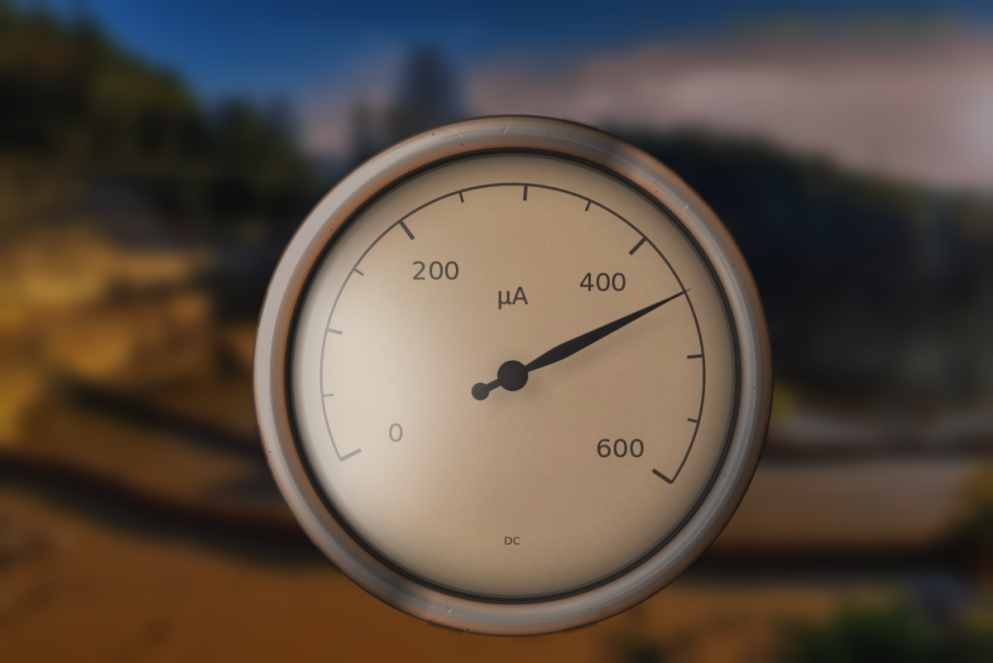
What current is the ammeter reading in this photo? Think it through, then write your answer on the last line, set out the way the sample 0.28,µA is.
450,µA
